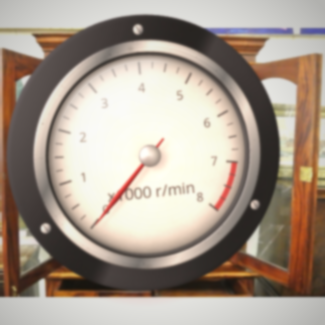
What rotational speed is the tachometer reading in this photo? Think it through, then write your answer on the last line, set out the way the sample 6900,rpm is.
0,rpm
